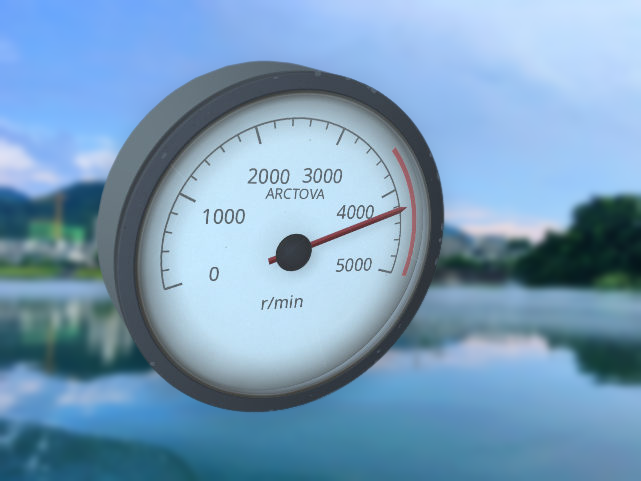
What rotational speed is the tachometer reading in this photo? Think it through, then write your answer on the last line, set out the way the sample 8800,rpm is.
4200,rpm
